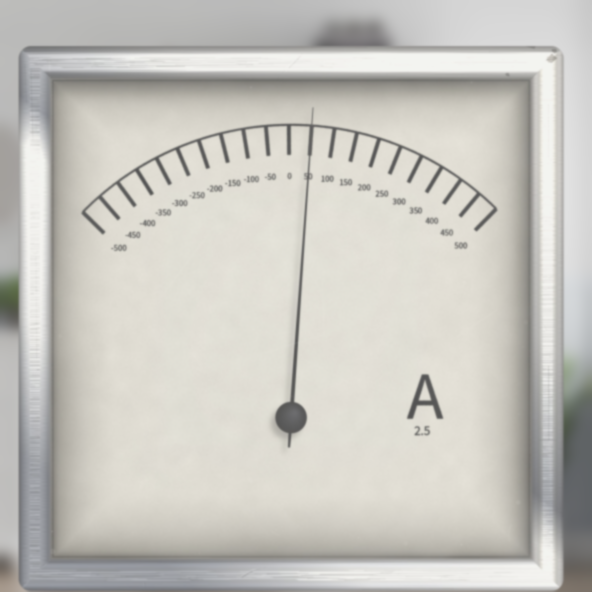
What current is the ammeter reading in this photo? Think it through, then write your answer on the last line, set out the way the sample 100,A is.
50,A
